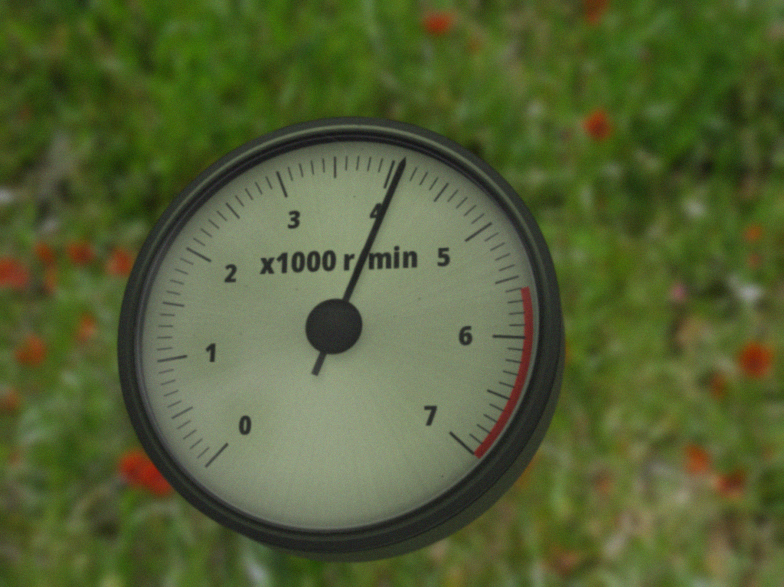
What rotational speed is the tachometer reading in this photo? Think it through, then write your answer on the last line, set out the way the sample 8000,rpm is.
4100,rpm
